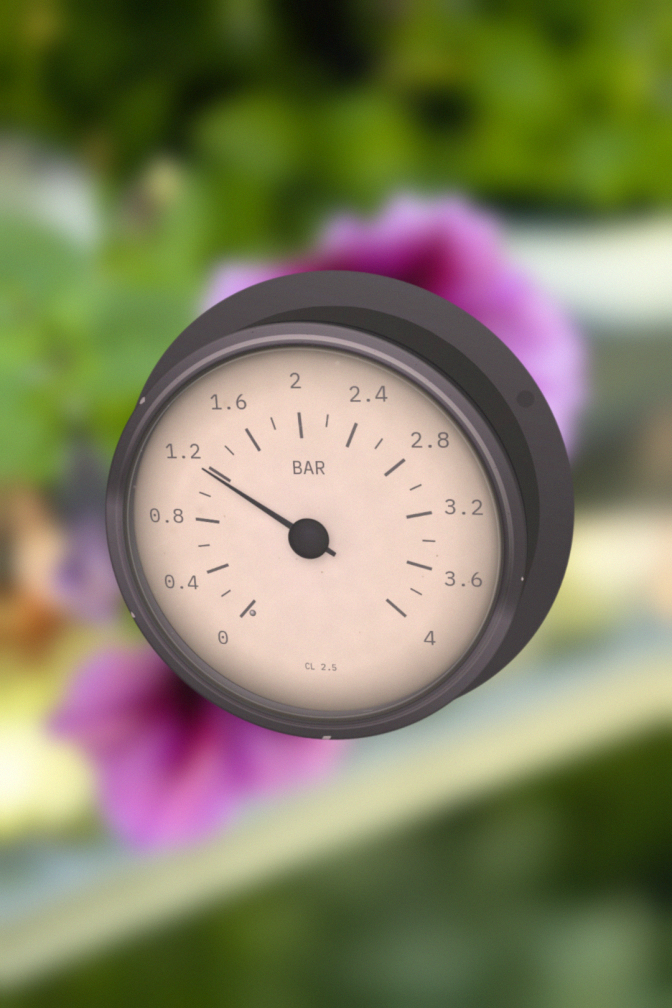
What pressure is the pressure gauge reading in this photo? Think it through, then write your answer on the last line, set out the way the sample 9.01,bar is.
1.2,bar
